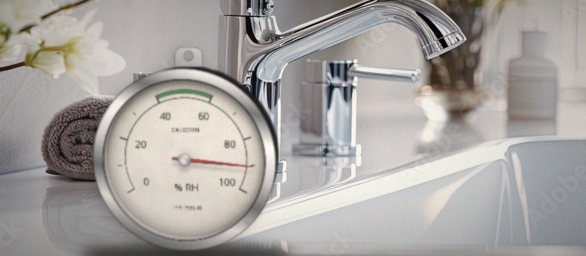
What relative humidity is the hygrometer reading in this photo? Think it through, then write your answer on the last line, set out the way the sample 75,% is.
90,%
